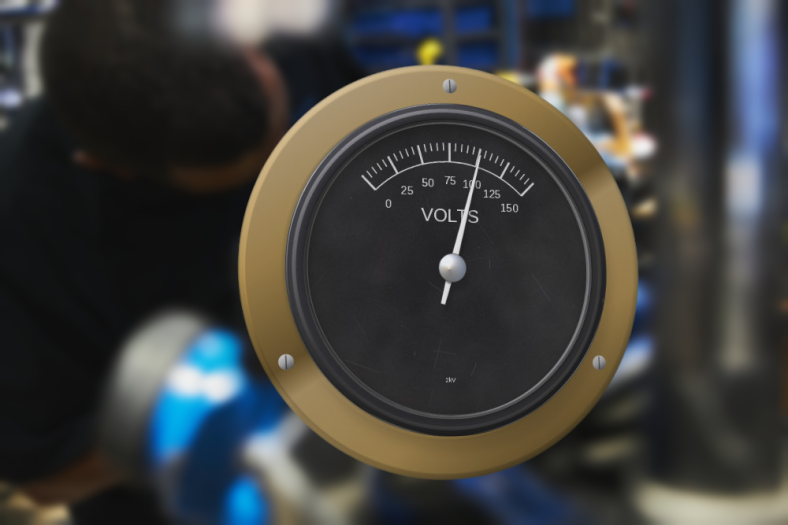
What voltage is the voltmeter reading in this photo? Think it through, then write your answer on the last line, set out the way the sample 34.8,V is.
100,V
